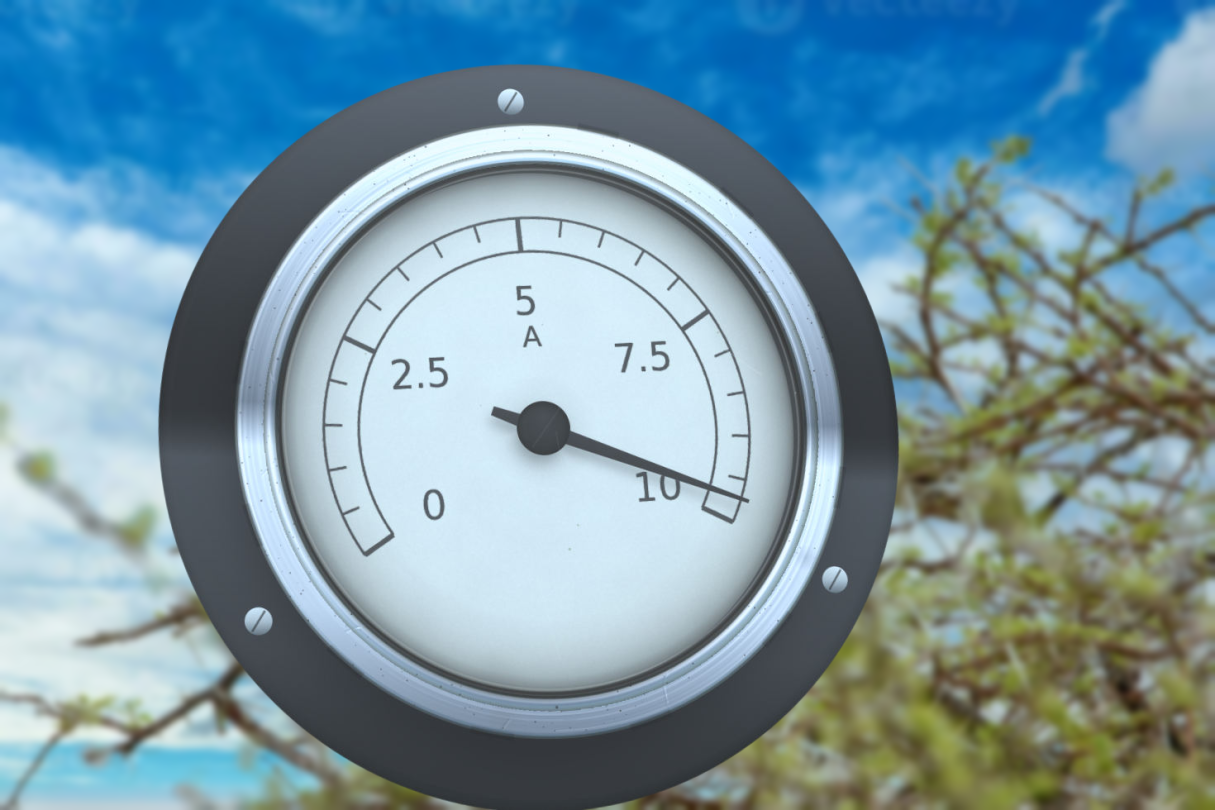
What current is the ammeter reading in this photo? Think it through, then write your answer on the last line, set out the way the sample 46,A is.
9.75,A
